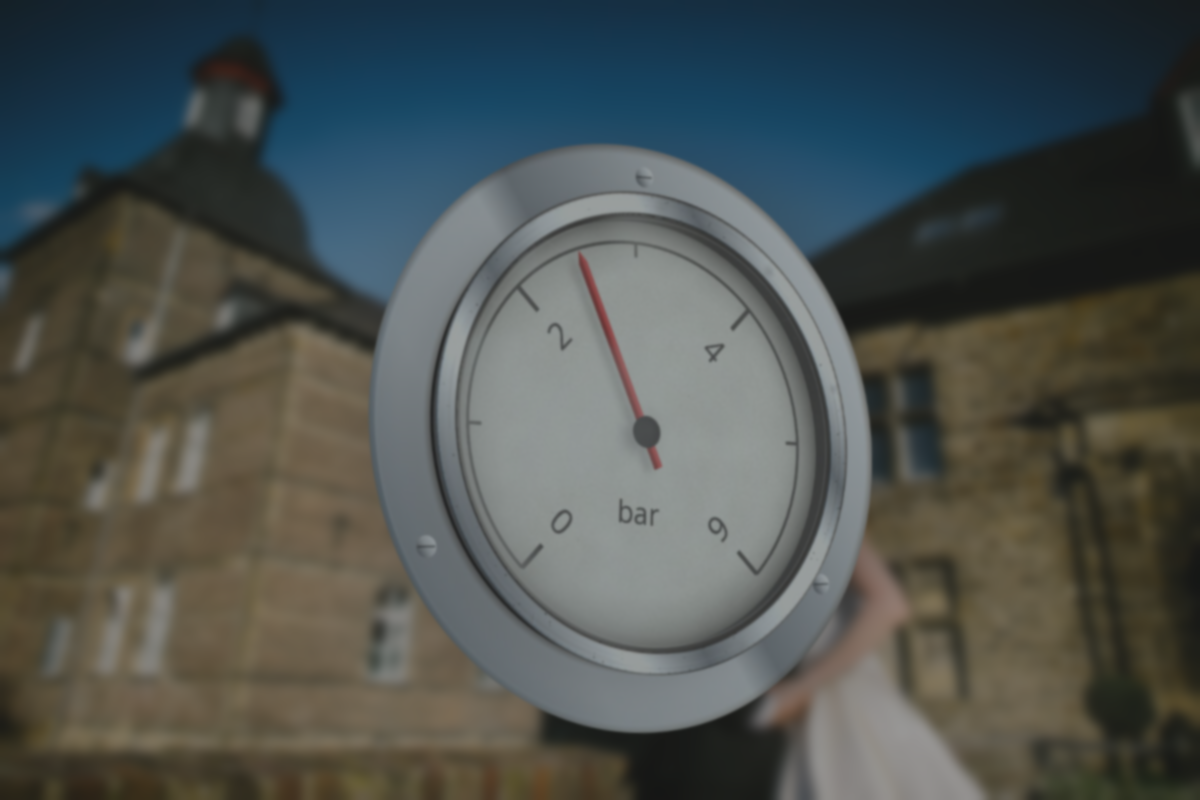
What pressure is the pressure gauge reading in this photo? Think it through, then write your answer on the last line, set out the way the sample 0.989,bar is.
2.5,bar
